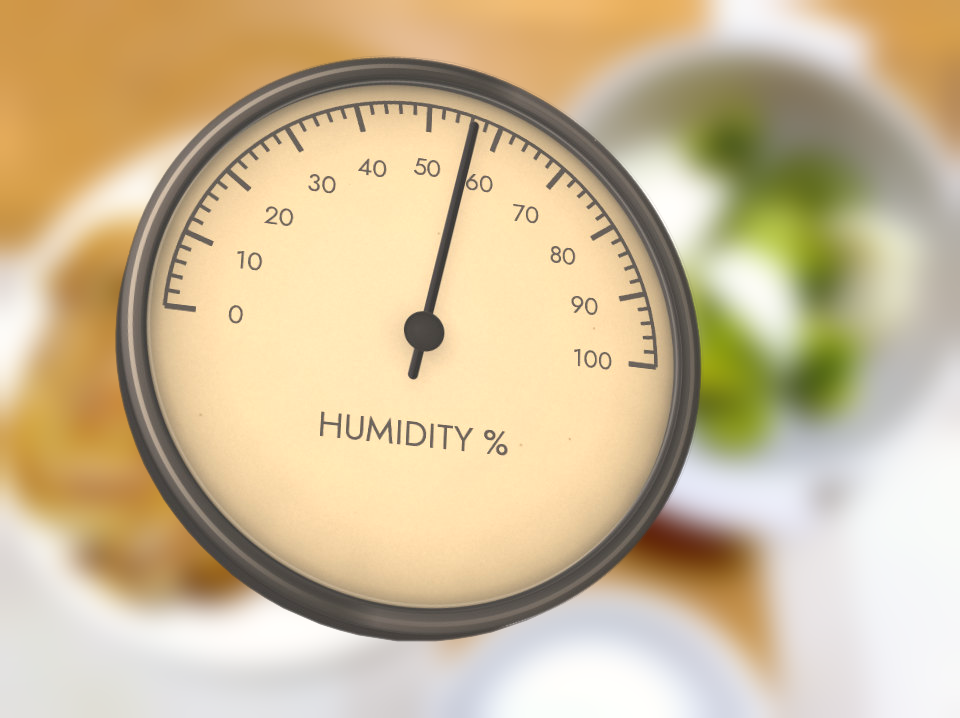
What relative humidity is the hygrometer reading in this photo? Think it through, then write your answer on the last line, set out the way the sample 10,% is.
56,%
